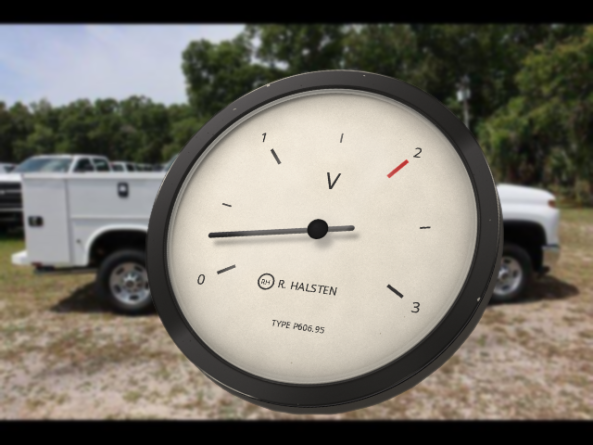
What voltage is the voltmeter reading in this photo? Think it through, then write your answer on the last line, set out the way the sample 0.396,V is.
0.25,V
